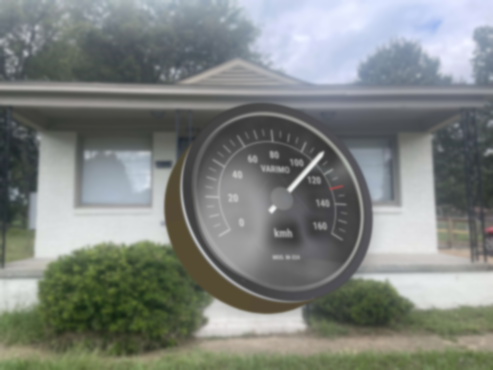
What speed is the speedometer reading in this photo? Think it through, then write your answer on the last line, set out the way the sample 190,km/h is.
110,km/h
